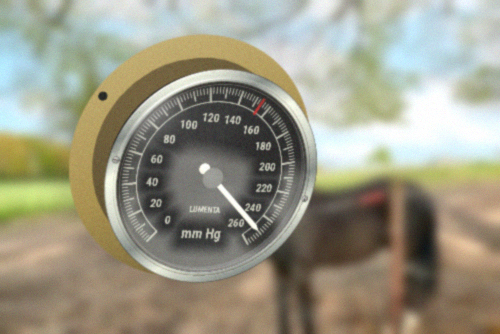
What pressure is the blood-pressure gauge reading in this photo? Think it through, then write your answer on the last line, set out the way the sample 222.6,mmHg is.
250,mmHg
